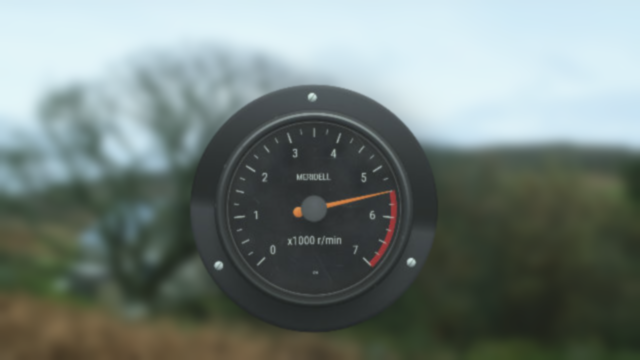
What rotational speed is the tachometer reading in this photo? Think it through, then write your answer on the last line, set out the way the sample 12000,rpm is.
5500,rpm
